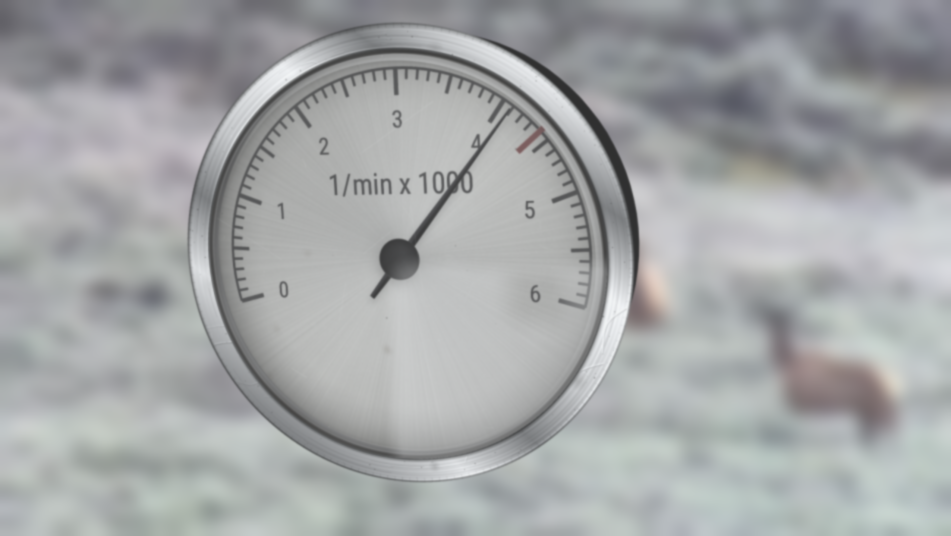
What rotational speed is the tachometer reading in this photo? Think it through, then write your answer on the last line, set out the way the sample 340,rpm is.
4100,rpm
